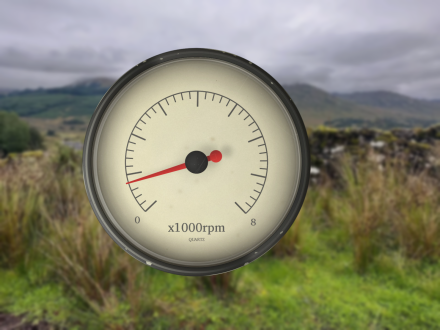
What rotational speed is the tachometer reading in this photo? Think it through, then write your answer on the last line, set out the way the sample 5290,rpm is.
800,rpm
